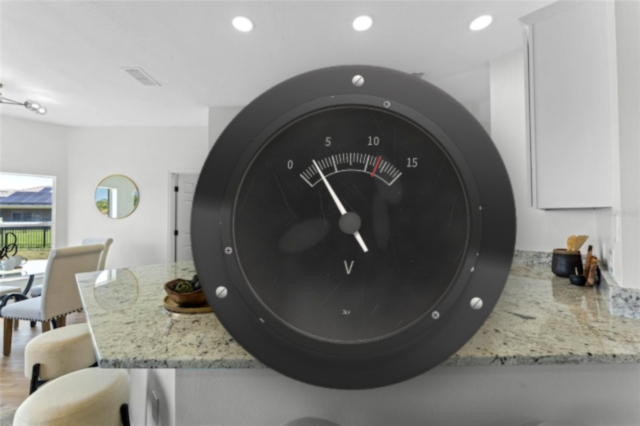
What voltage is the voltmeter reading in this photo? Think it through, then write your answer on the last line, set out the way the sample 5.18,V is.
2.5,V
